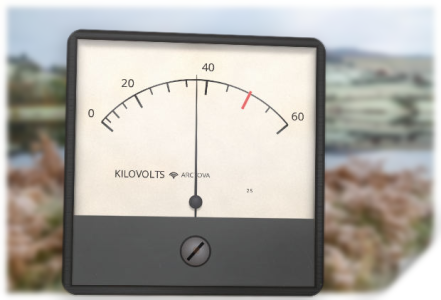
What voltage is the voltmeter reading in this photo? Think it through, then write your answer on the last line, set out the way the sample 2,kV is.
37.5,kV
